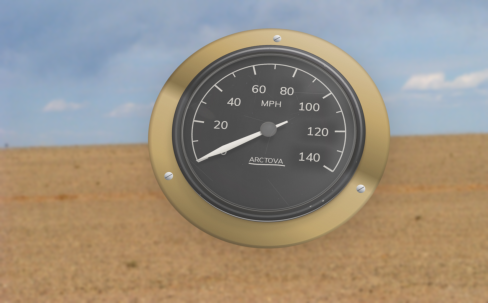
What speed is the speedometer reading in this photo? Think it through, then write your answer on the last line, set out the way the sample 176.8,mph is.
0,mph
